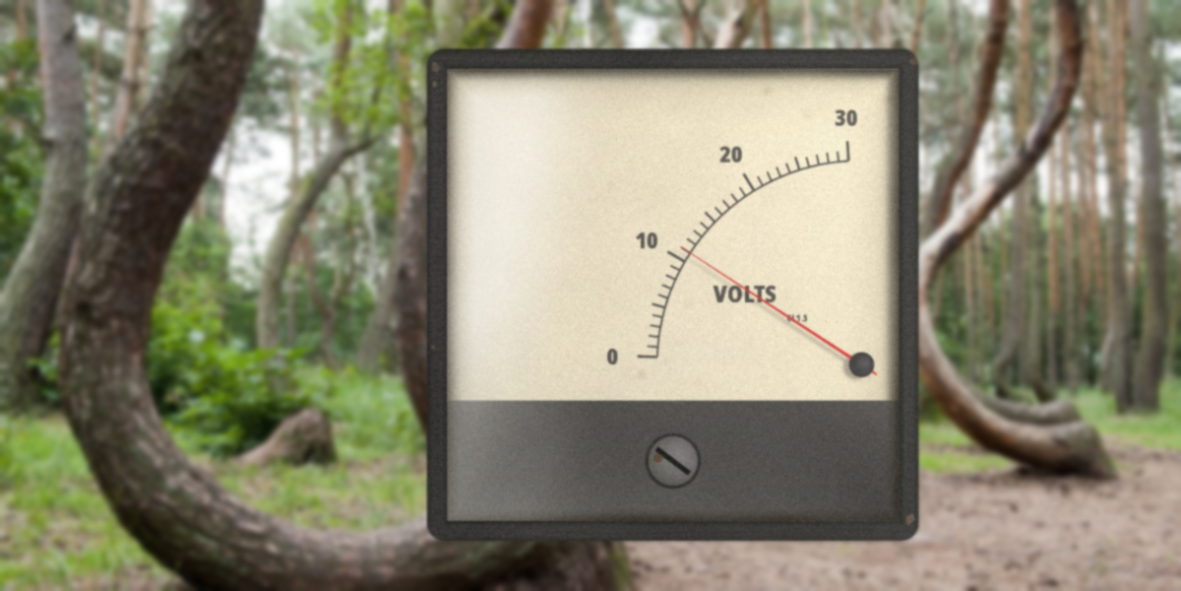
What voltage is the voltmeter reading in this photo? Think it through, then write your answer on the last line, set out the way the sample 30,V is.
11,V
